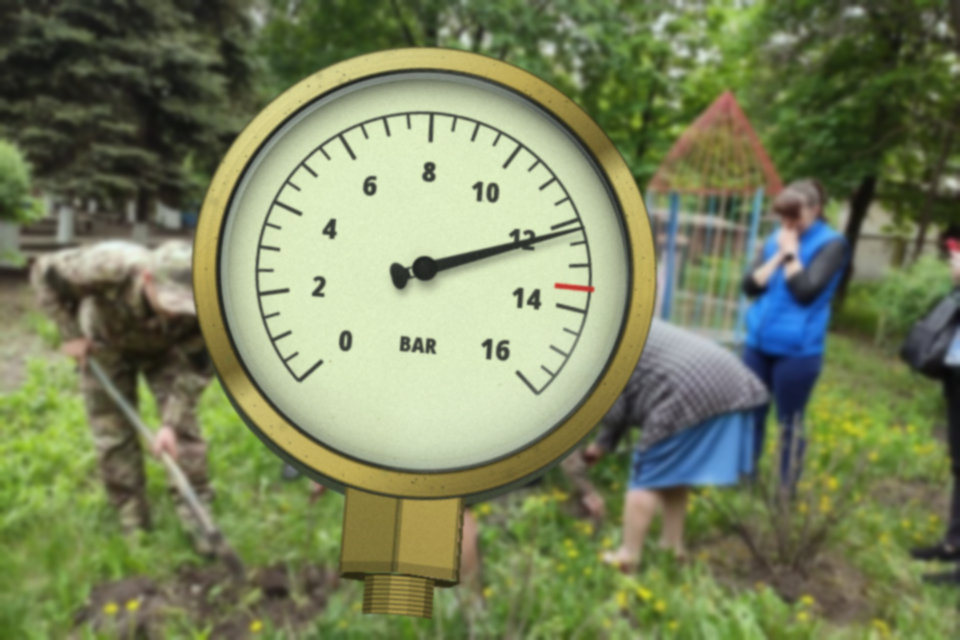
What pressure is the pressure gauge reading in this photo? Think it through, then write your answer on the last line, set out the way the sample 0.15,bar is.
12.25,bar
